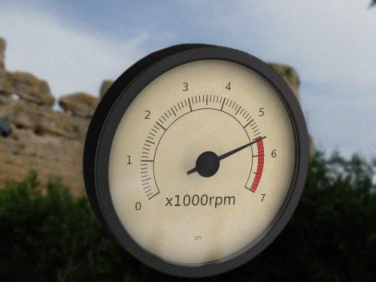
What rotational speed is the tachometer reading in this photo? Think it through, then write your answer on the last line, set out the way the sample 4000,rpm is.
5500,rpm
